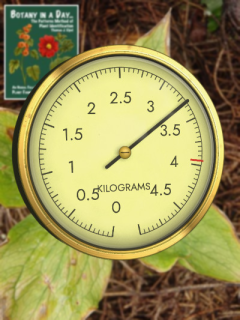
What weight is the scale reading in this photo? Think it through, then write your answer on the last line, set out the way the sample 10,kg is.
3.3,kg
